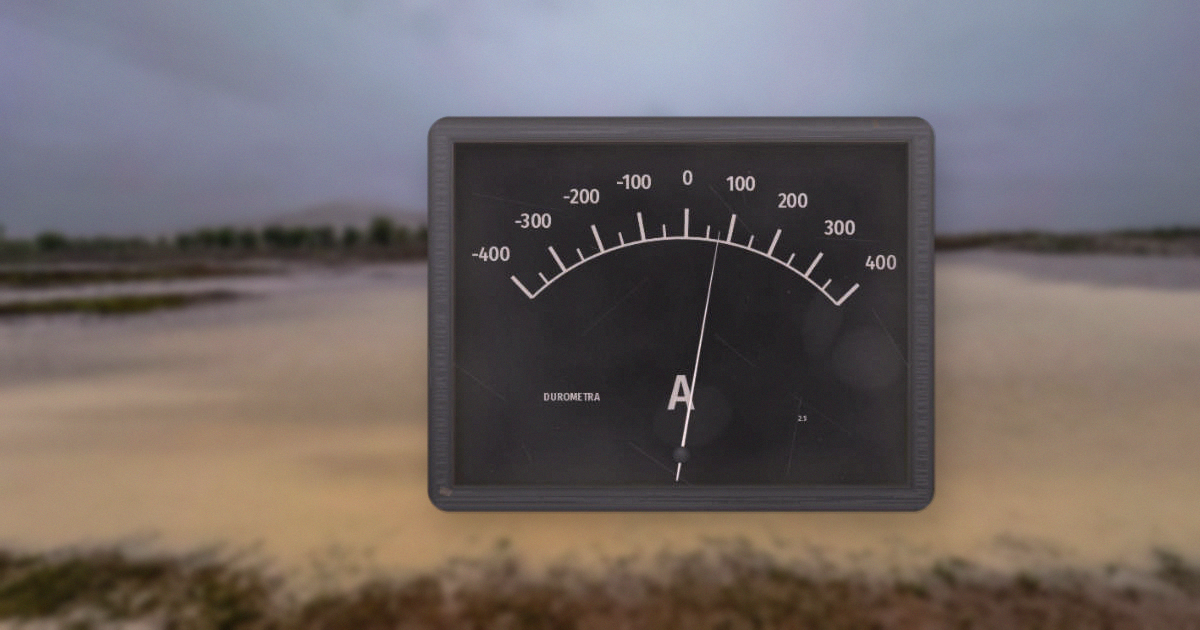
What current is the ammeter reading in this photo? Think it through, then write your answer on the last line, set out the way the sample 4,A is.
75,A
